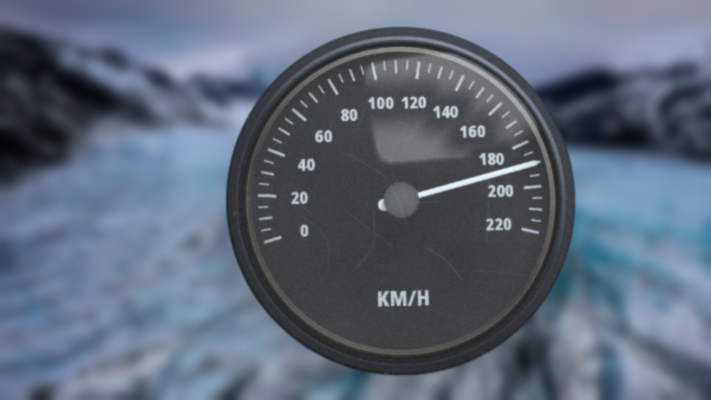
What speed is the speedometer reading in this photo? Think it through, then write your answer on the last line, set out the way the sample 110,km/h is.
190,km/h
